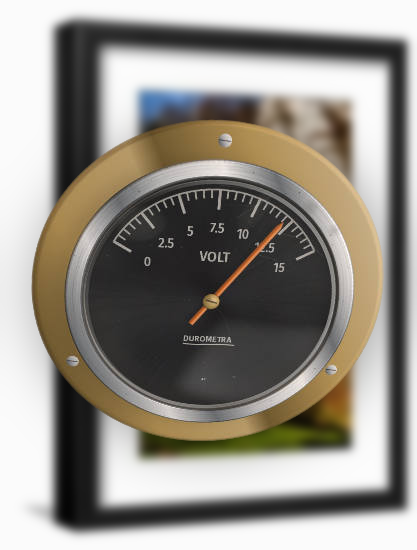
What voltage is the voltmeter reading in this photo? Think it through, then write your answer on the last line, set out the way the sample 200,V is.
12,V
